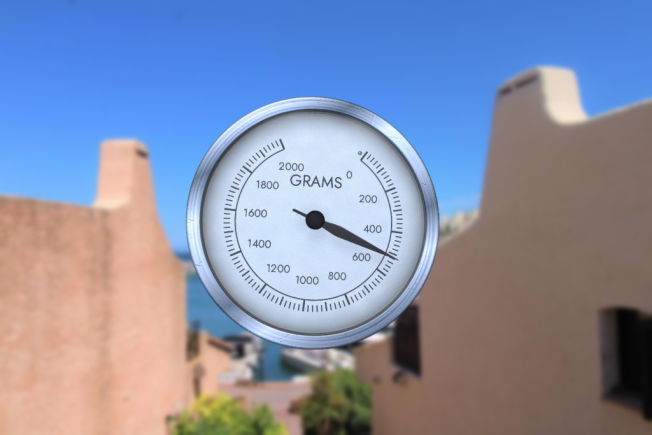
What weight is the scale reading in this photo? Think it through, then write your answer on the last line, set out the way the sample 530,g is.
520,g
